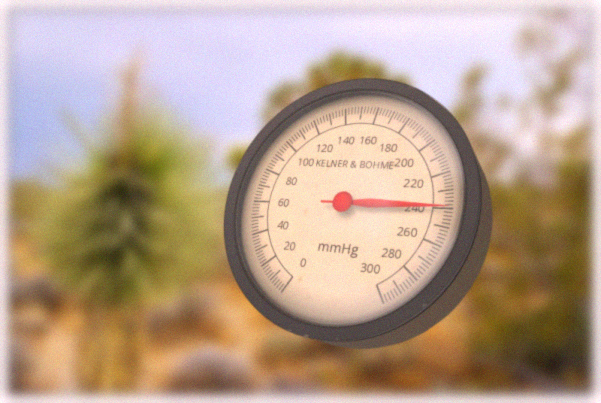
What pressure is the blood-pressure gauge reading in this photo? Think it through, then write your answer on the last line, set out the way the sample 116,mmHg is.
240,mmHg
